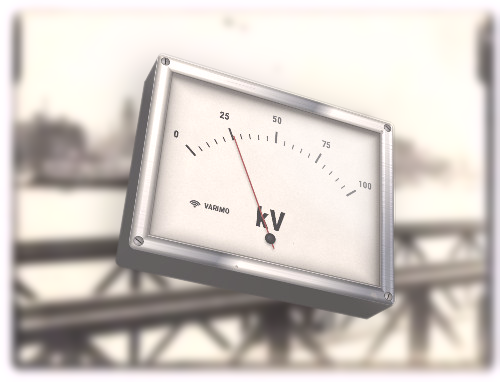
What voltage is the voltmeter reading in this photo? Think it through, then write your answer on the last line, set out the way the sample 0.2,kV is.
25,kV
